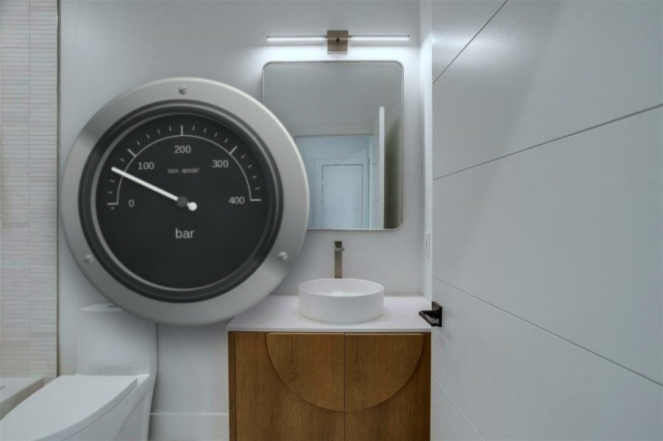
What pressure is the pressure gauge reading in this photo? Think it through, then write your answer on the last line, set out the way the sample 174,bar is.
60,bar
